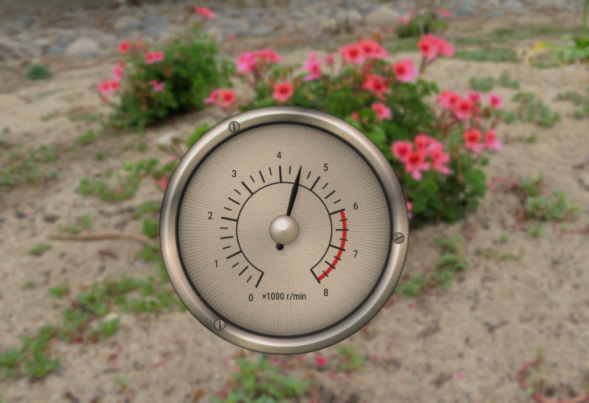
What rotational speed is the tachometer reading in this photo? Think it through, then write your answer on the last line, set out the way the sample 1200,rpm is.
4500,rpm
